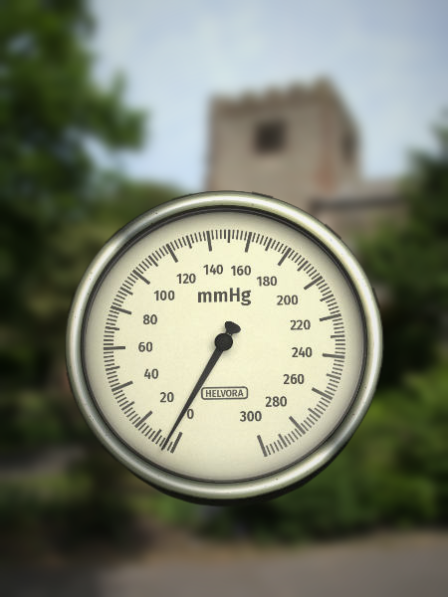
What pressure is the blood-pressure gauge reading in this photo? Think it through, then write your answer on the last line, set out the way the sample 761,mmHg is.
4,mmHg
